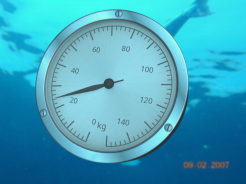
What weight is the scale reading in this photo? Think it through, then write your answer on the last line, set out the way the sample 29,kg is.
24,kg
